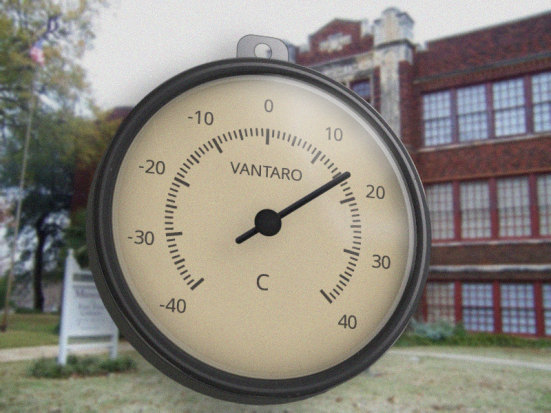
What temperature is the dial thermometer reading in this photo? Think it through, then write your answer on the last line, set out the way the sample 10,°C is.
16,°C
